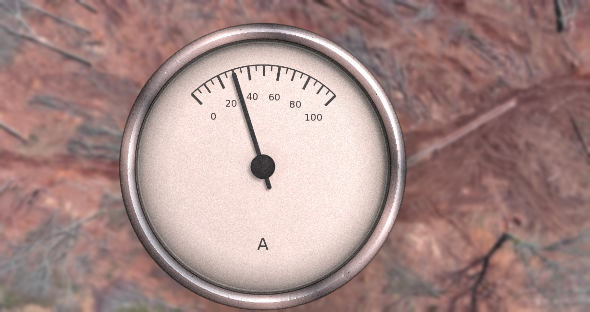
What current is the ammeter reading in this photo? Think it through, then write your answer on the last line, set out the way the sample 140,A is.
30,A
